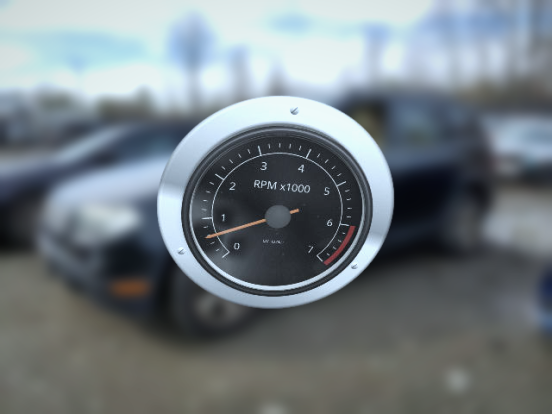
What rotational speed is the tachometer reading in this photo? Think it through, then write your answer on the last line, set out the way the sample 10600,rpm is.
600,rpm
